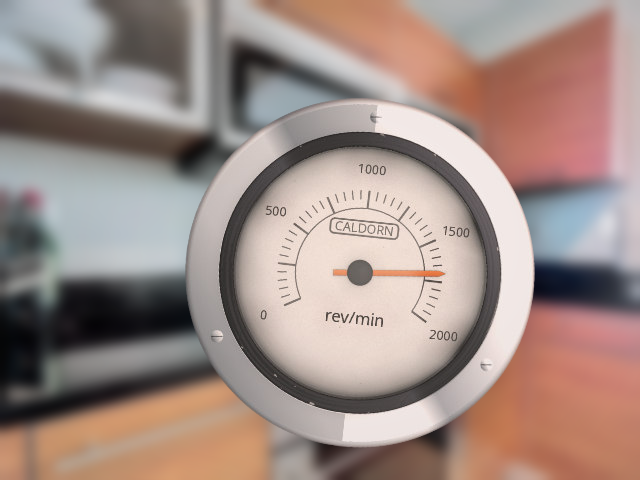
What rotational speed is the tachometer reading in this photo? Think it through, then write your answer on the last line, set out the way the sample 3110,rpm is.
1700,rpm
